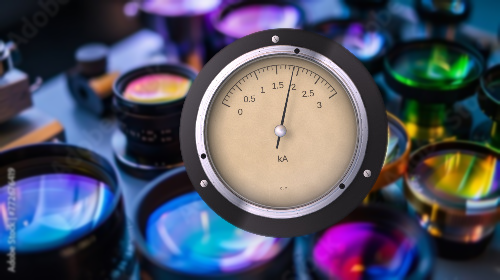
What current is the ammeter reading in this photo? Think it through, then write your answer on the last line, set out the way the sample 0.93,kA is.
1.9,kA
